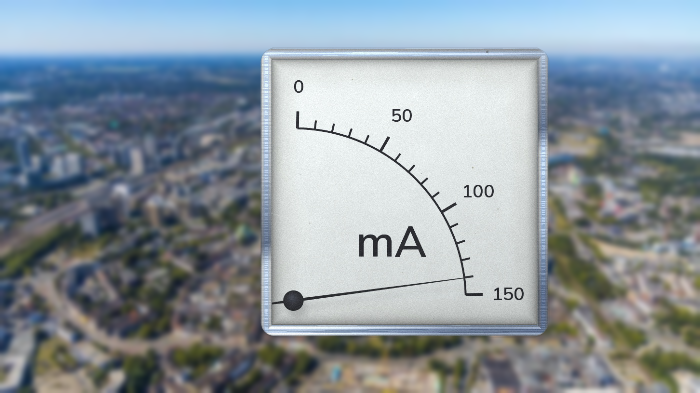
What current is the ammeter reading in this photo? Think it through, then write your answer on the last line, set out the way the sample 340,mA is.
140,mA
